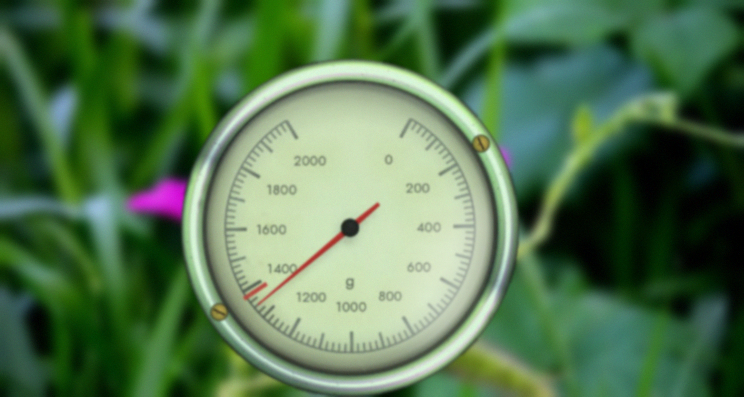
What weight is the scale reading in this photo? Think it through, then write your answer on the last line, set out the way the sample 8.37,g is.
1340,g
